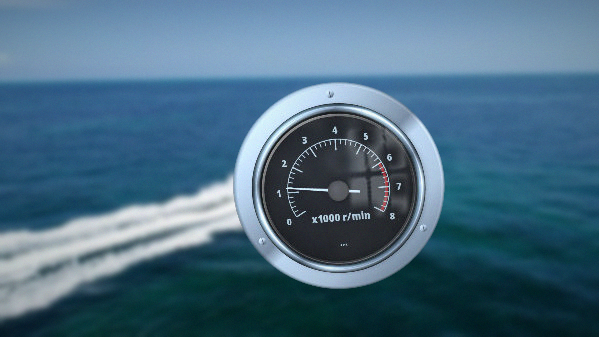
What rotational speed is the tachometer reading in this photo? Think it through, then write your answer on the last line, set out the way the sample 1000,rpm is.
1200,rpm
